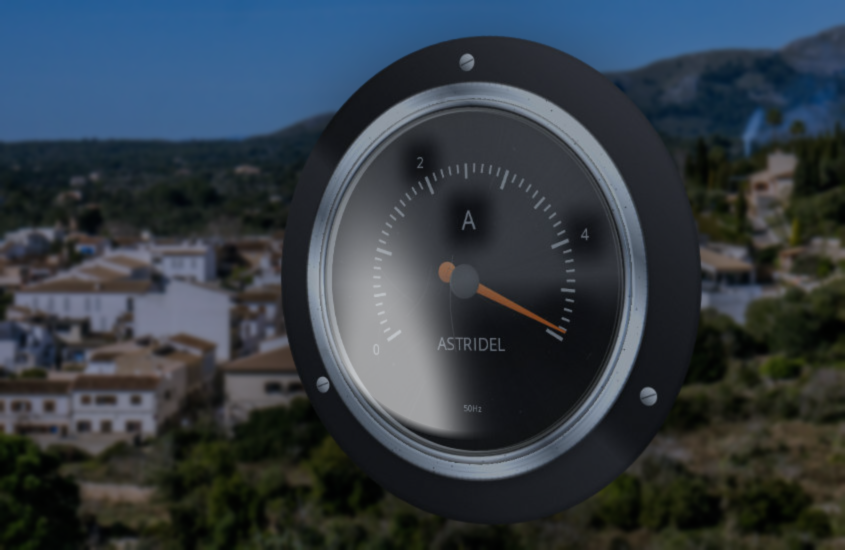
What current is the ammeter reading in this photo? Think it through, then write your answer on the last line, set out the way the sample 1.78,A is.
4.9,A
